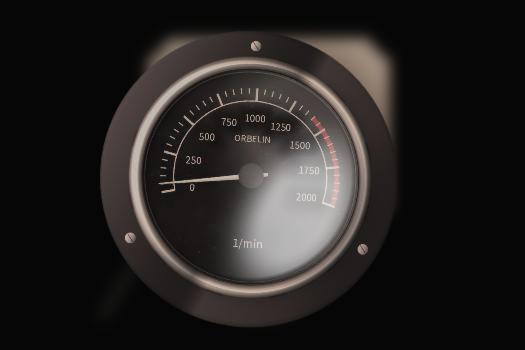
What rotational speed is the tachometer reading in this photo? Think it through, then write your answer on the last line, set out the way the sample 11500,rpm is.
50,rpm
